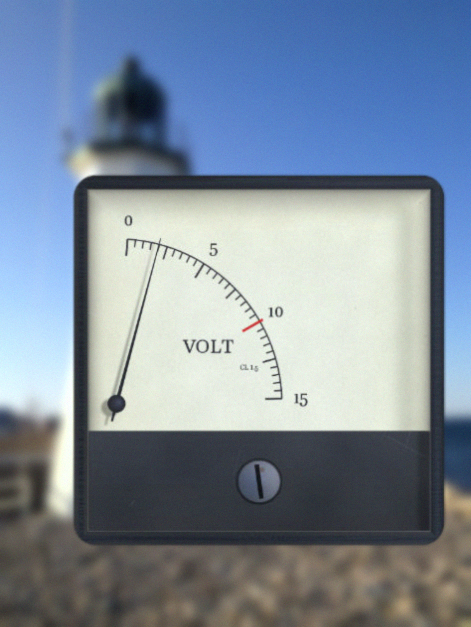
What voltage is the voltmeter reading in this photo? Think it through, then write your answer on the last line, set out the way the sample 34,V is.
2,V
